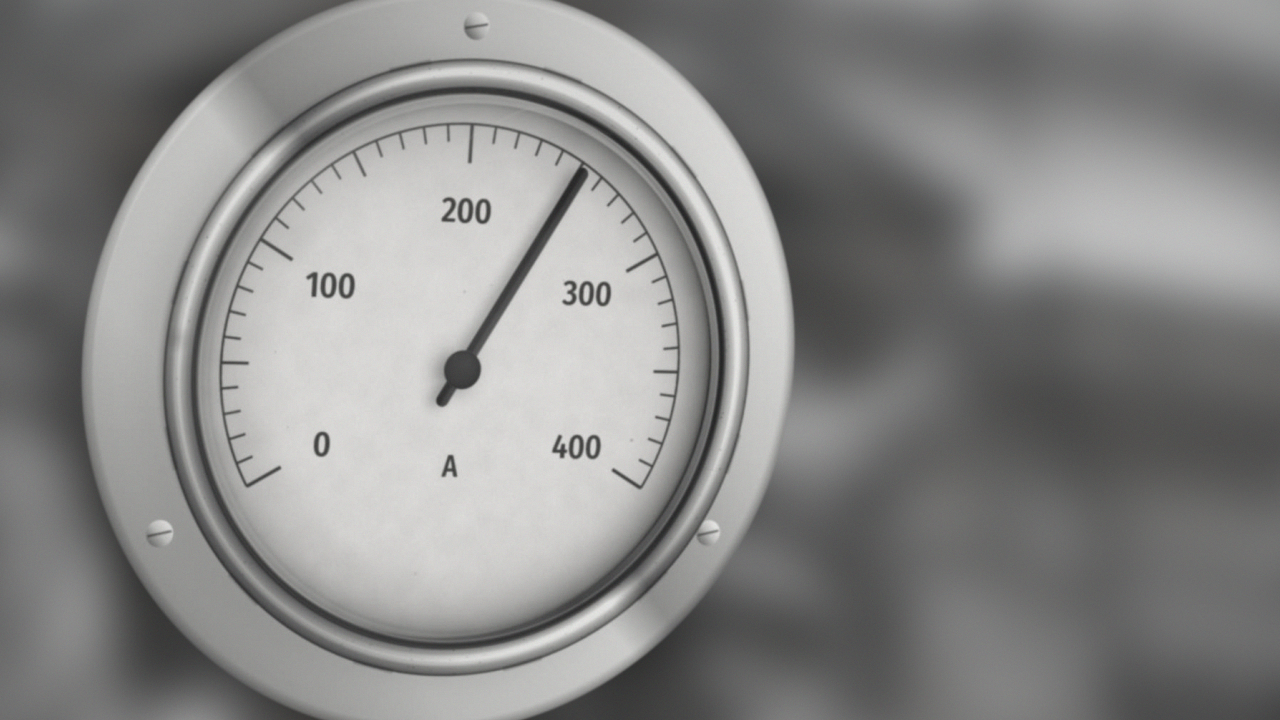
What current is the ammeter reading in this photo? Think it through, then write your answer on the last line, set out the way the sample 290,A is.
250,A
